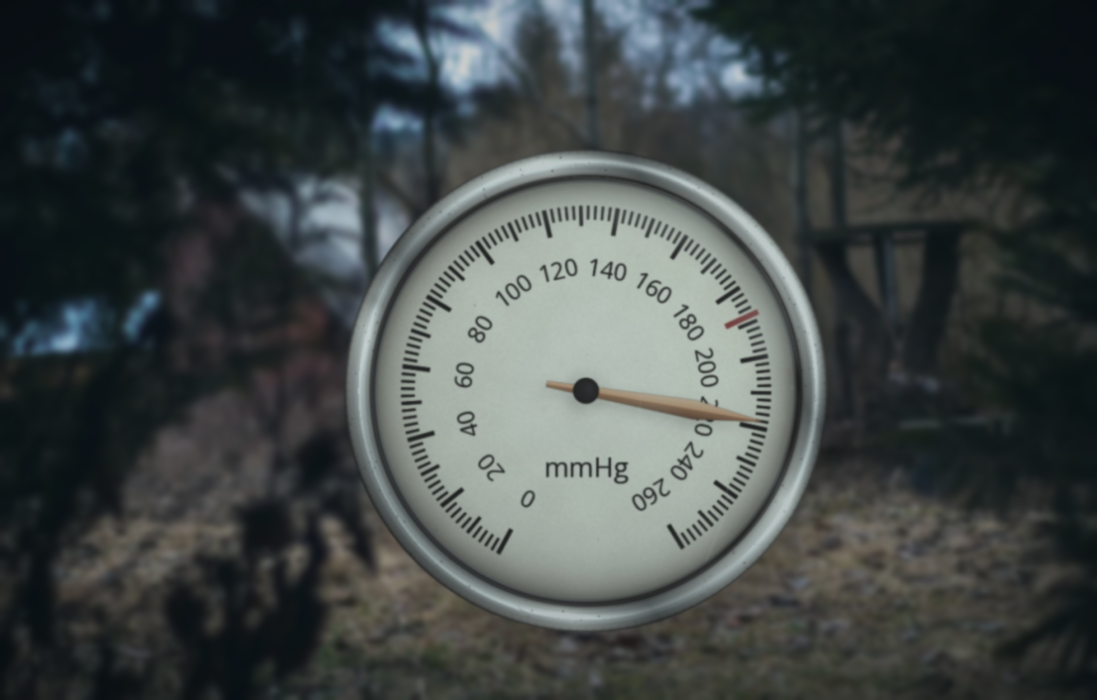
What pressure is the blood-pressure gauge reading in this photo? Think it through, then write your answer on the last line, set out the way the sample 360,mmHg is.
218,mmHg
